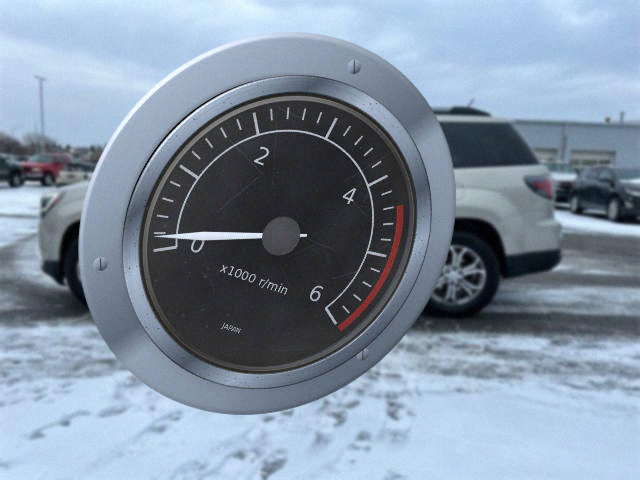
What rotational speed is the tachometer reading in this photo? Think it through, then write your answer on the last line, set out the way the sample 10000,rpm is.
200,rpm
